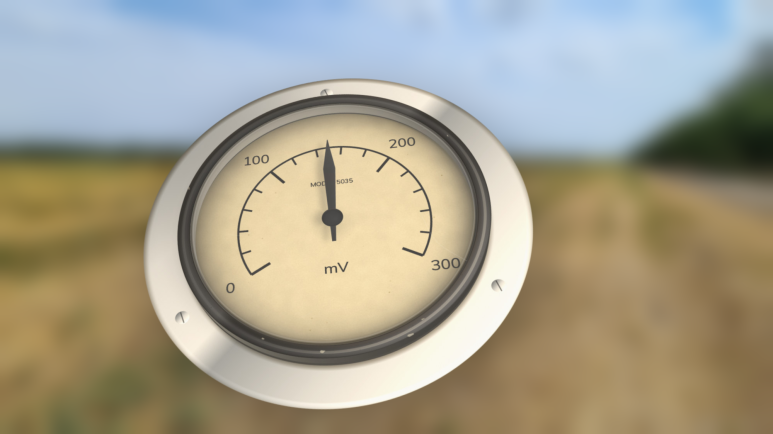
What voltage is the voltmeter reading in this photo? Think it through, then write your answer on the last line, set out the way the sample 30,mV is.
150,mV
